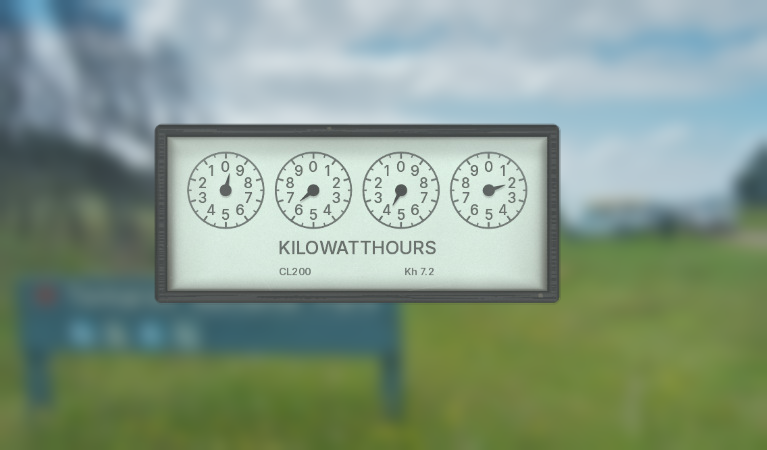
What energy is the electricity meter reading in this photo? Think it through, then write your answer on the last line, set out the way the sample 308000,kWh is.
9642,kWh
